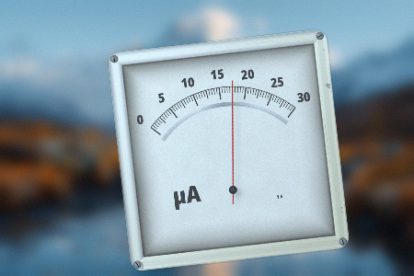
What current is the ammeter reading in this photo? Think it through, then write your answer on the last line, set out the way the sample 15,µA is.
17.5,µA
